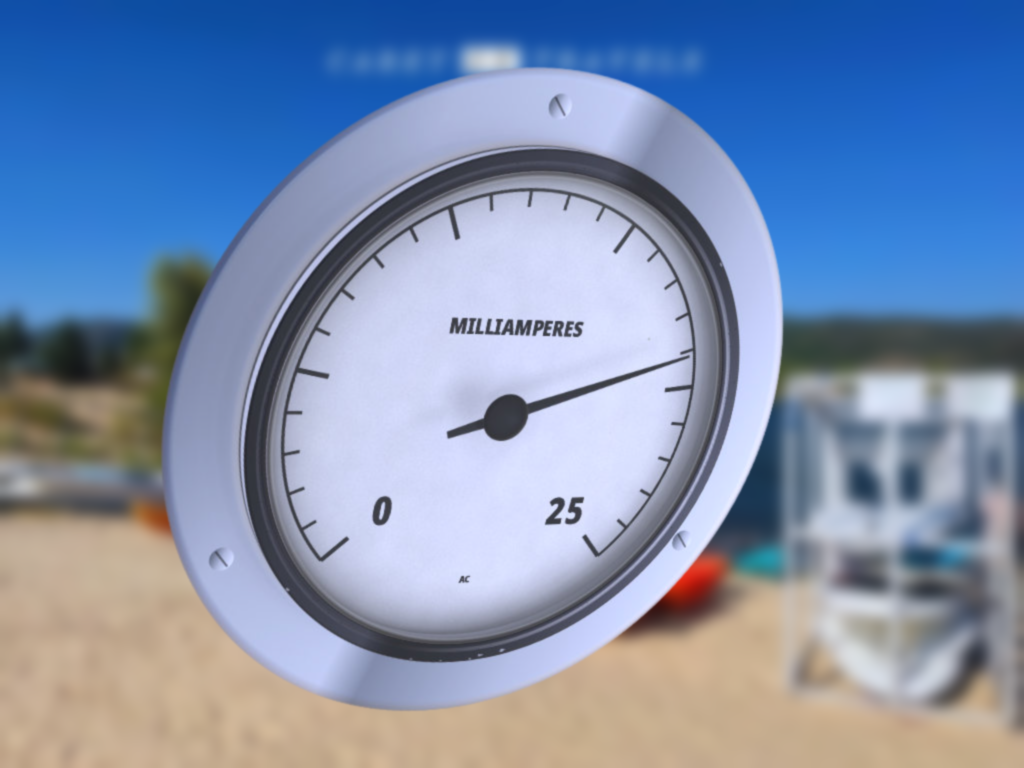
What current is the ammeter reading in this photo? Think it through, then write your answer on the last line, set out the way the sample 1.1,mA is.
19,mA
